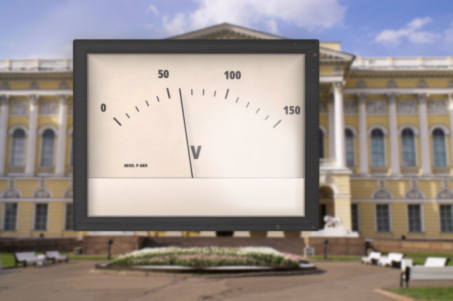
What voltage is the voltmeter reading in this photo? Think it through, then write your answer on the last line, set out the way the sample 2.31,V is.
60,V
